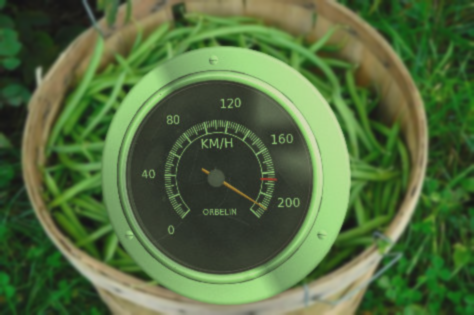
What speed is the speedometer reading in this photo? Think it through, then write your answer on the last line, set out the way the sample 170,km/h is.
210,km/h
